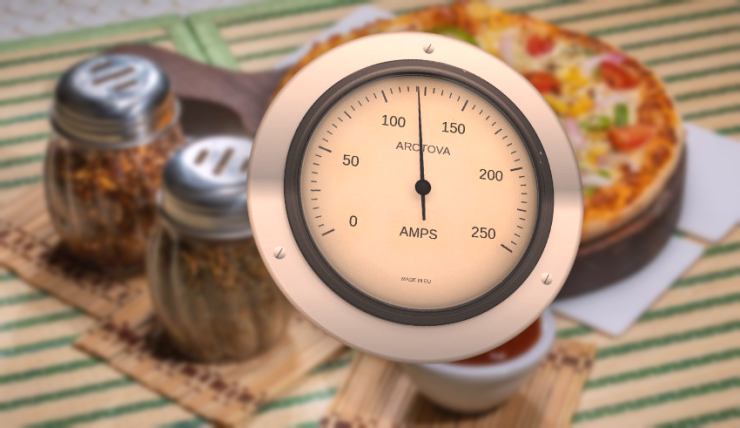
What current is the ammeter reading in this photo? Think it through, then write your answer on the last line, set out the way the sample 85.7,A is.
120,A
